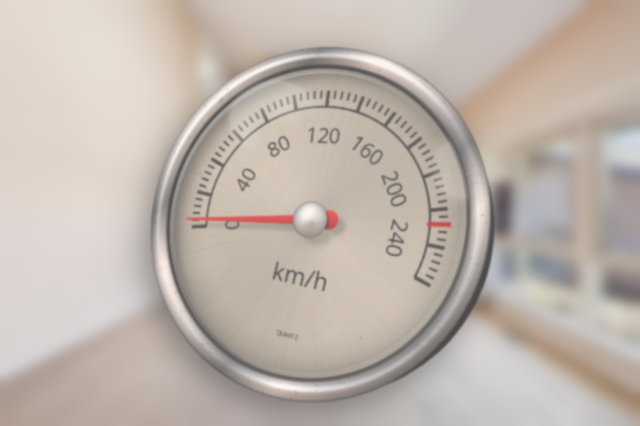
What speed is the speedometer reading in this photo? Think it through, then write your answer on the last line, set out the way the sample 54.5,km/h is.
4,km/h
